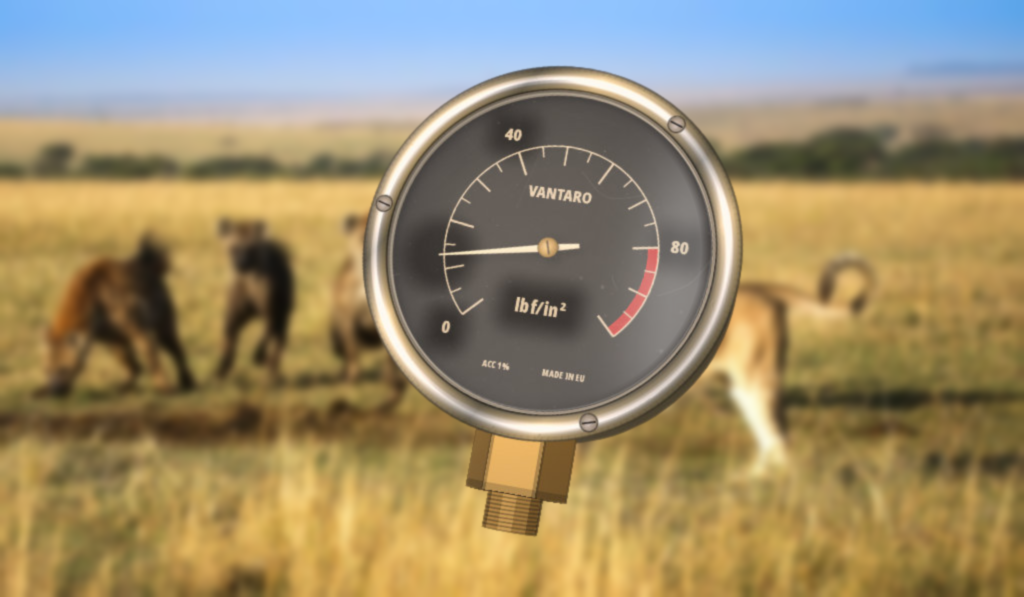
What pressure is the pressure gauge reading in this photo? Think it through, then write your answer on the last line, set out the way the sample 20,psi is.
12.5,psi
